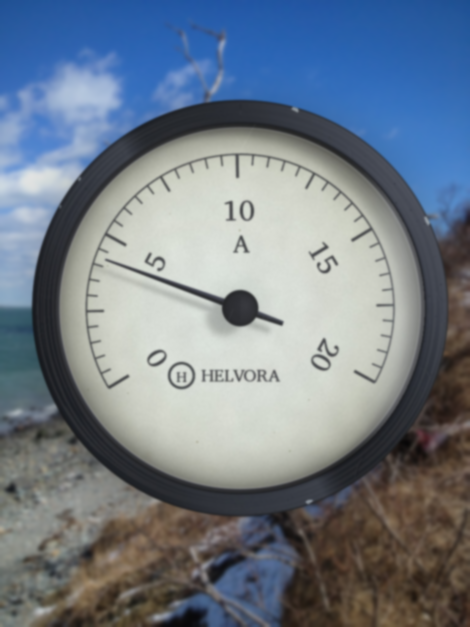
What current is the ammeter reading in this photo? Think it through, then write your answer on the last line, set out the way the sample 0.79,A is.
4.25,A
